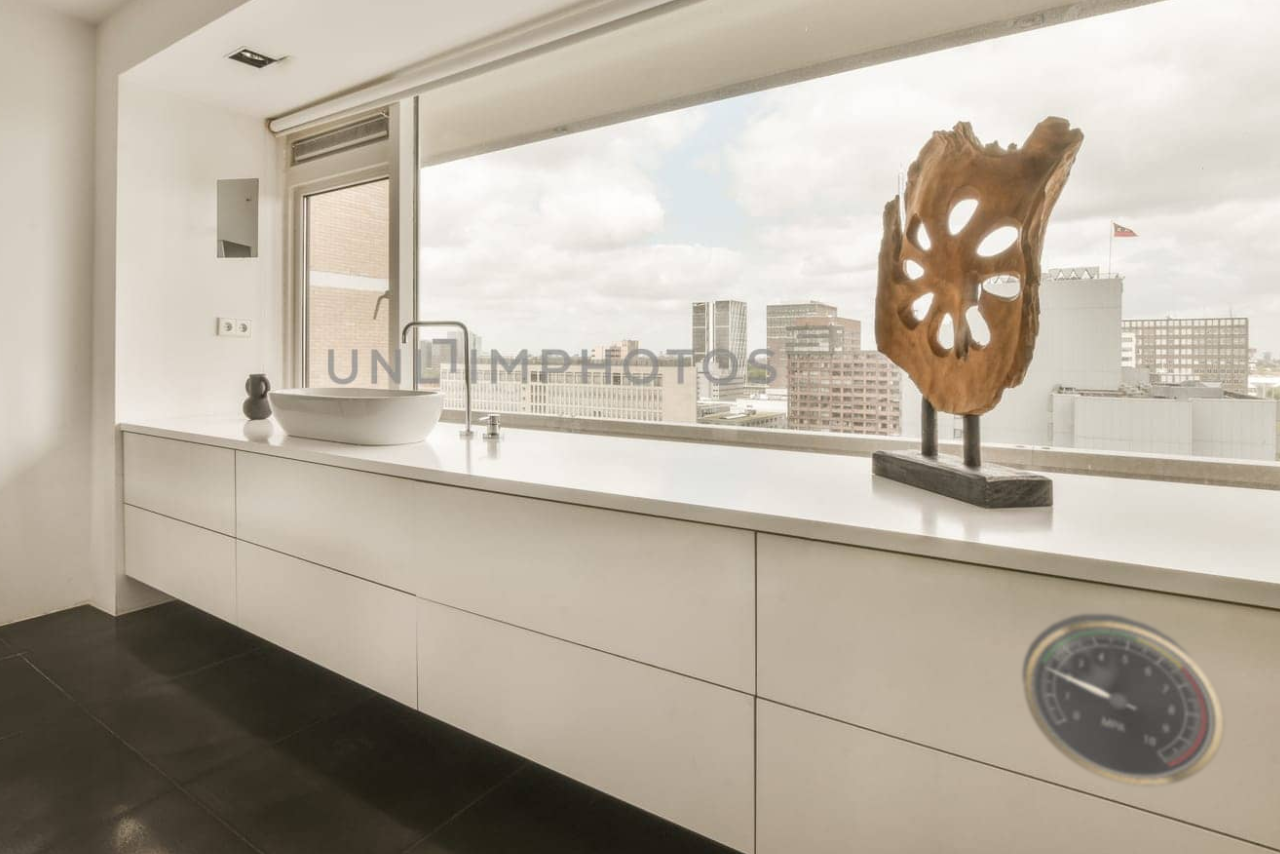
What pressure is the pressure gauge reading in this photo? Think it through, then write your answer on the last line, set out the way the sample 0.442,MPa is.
2,MPa
